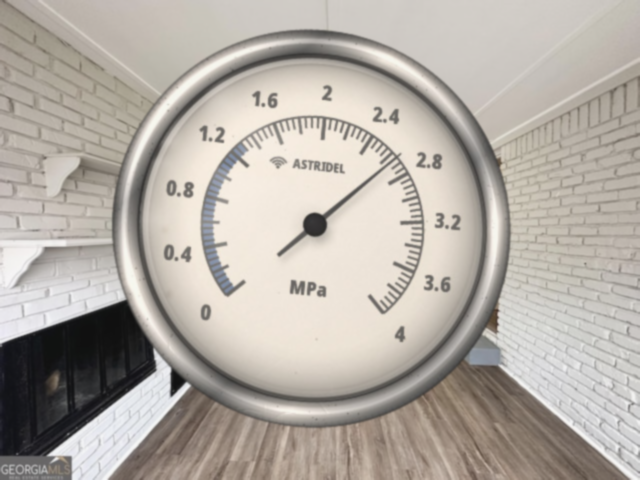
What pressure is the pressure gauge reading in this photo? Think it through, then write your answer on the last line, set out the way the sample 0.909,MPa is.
2.65,MPa
